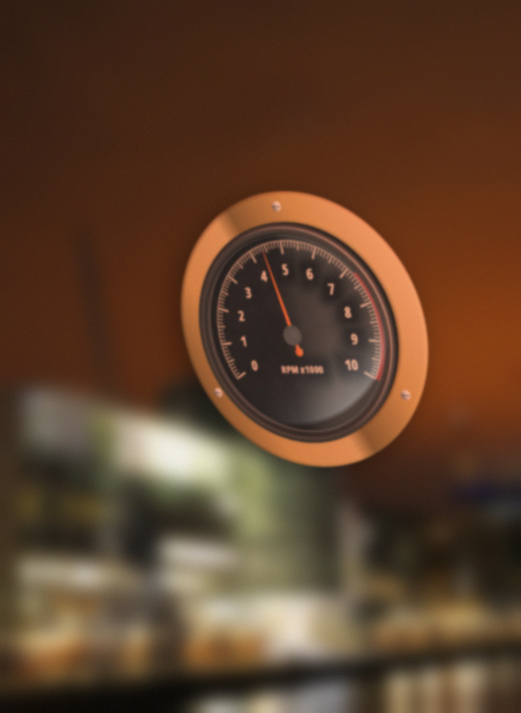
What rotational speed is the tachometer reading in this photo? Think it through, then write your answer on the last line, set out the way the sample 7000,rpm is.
4500,rpm
